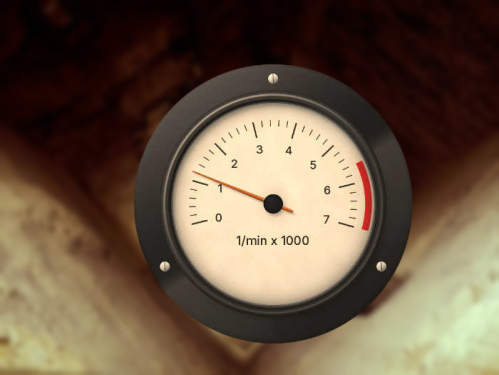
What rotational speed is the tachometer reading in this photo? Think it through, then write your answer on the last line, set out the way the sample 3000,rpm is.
1200,rpm
